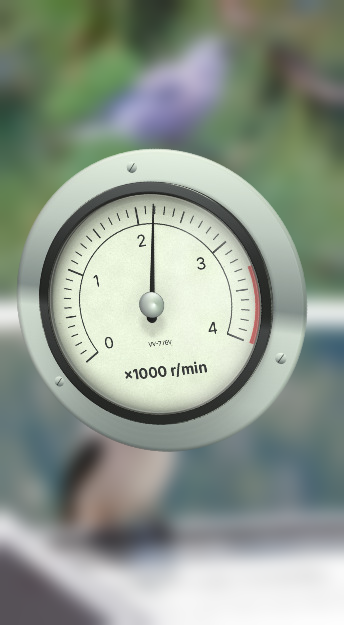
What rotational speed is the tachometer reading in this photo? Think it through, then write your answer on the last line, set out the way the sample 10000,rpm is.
2200,rpm
